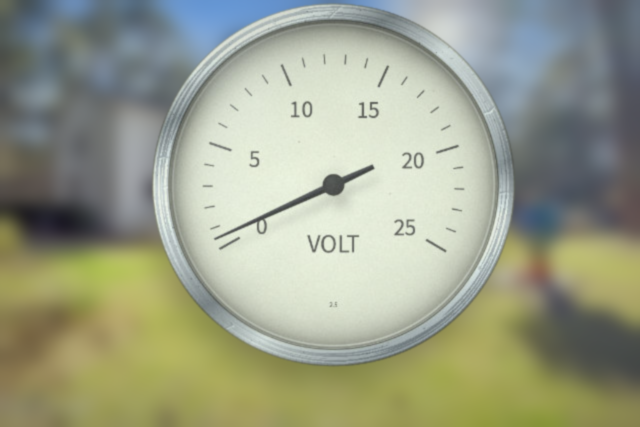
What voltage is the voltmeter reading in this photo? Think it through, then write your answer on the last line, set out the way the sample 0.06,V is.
0.5,V
